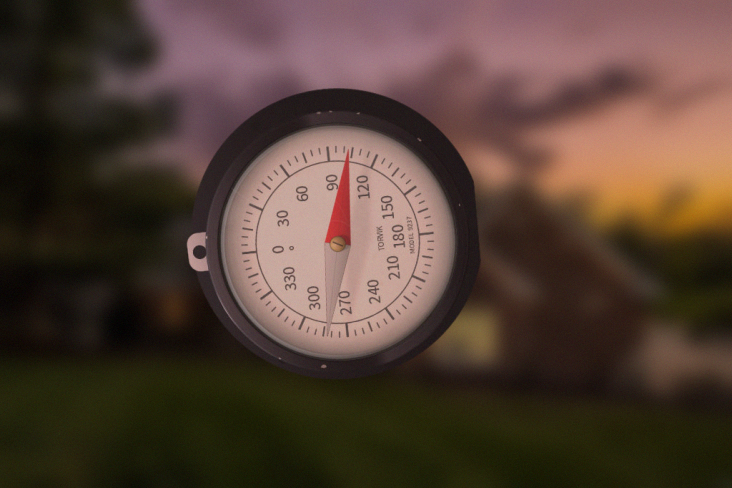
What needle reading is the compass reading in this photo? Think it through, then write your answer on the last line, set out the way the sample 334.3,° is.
102.5,°
